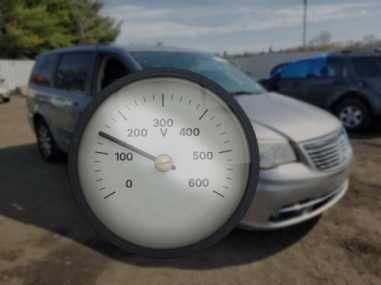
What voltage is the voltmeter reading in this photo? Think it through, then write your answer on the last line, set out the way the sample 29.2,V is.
140,V
